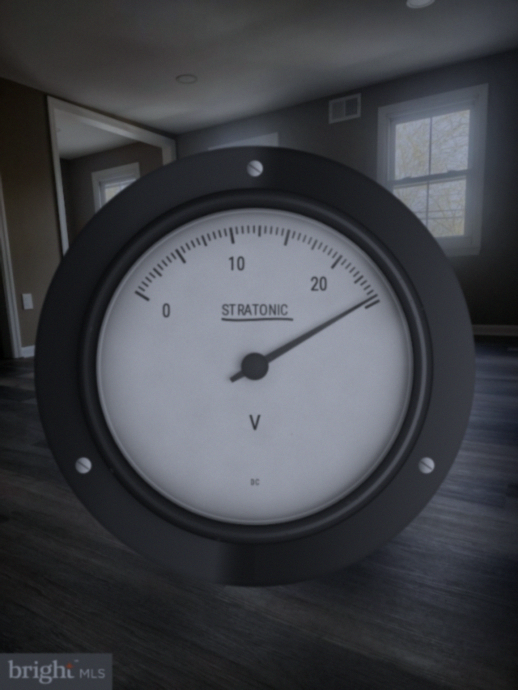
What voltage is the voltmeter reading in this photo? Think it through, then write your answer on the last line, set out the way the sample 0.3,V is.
24.5,V
